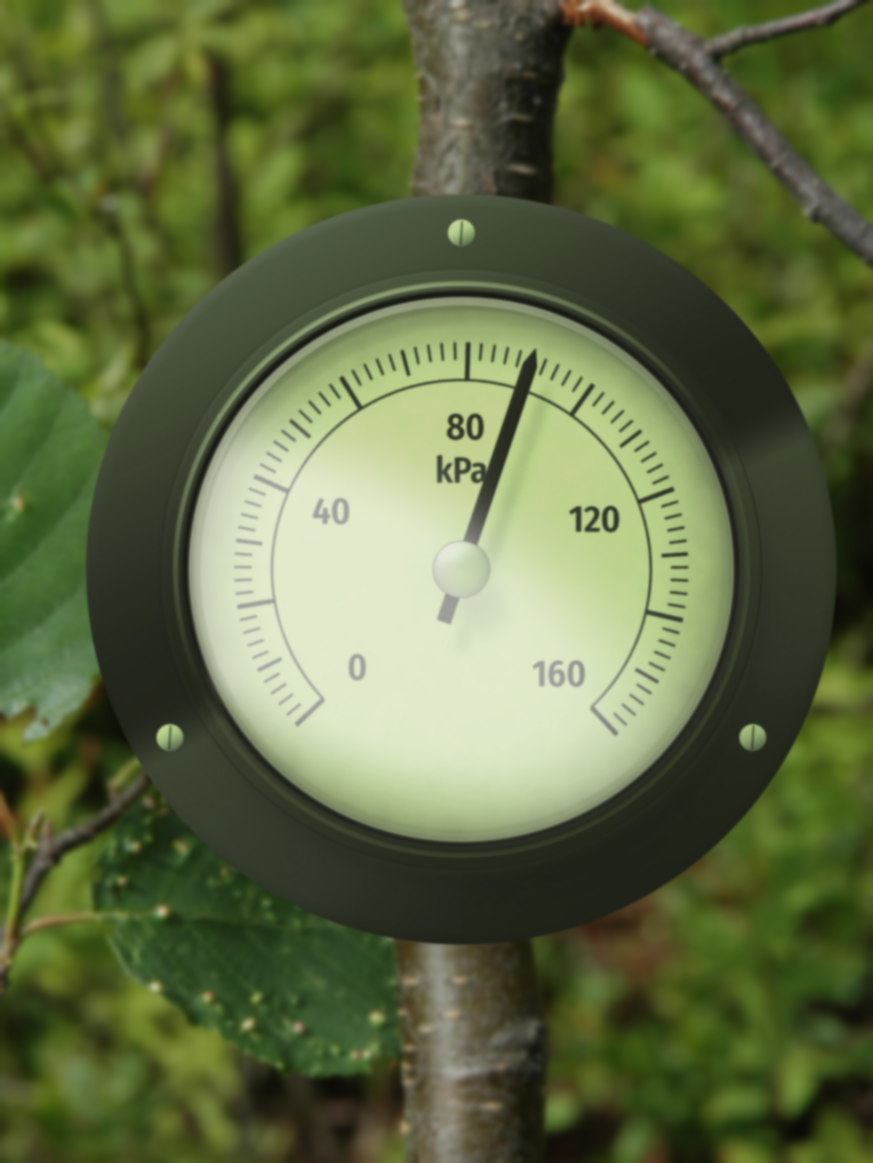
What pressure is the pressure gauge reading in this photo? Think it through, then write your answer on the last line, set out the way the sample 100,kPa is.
90,kPa
